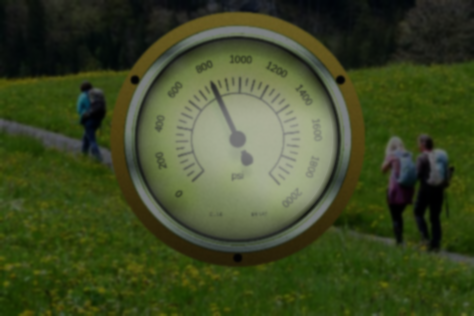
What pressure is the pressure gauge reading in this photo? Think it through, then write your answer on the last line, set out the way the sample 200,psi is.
800,psi
